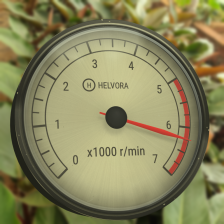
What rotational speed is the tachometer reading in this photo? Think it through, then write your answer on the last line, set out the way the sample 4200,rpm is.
6250,rpm
